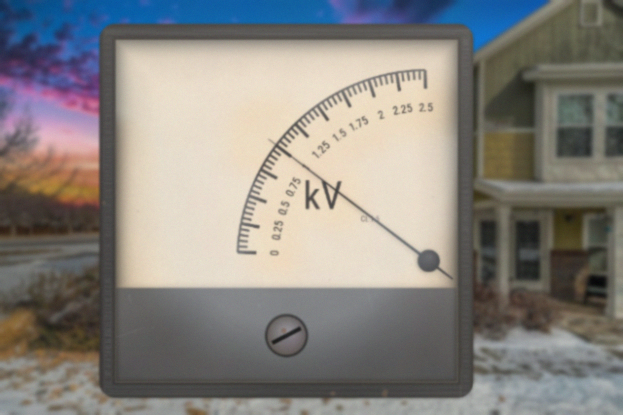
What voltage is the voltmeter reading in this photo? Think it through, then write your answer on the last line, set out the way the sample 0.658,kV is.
1,kV
